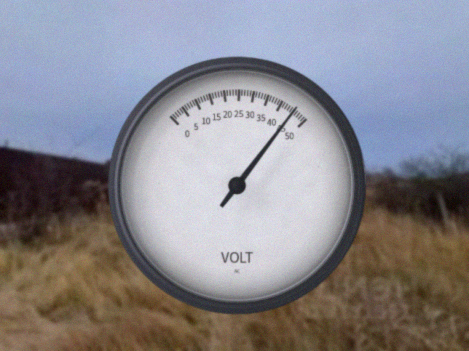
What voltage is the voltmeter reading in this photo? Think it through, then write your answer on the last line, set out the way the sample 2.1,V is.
45,V
